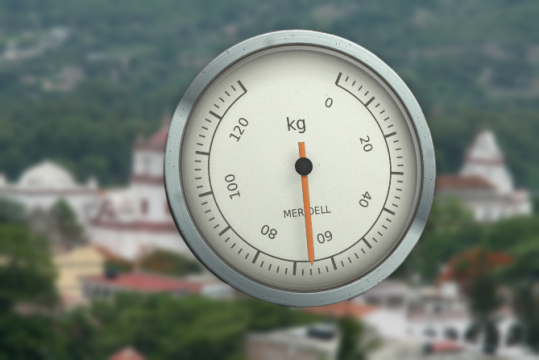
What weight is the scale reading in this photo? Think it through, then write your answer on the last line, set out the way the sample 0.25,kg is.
66,kg
